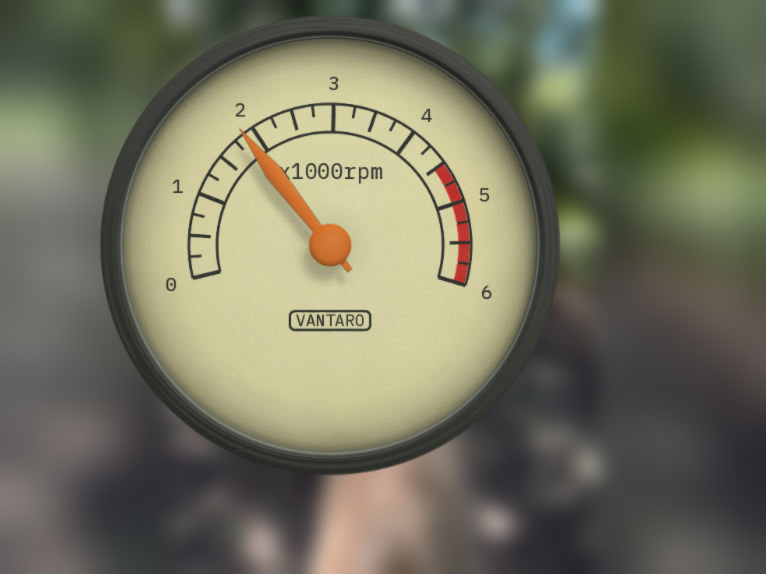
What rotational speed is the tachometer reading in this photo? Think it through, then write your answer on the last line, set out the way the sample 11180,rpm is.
1875,rpm
